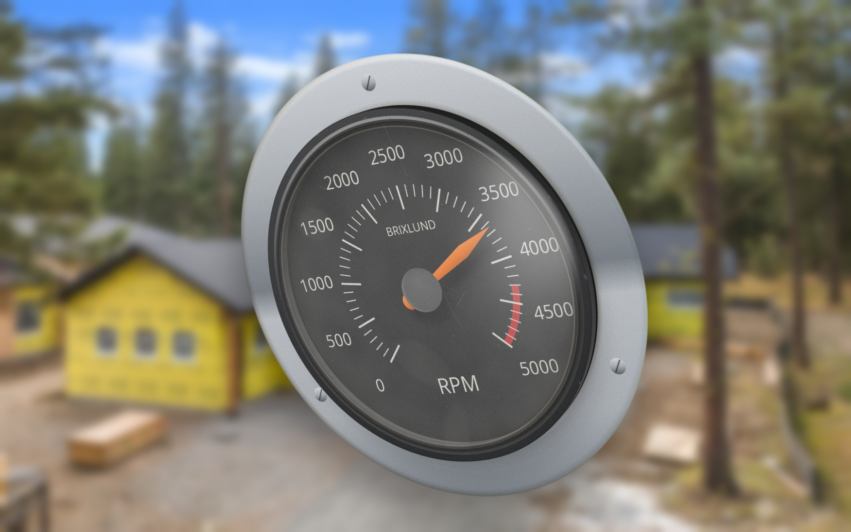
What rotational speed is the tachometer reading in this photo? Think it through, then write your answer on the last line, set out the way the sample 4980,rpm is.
3650,rpm
